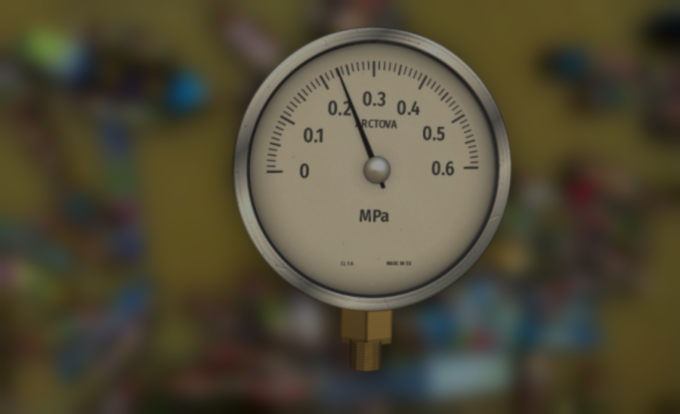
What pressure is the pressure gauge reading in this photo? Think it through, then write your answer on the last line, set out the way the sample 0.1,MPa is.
0.23,MPa
